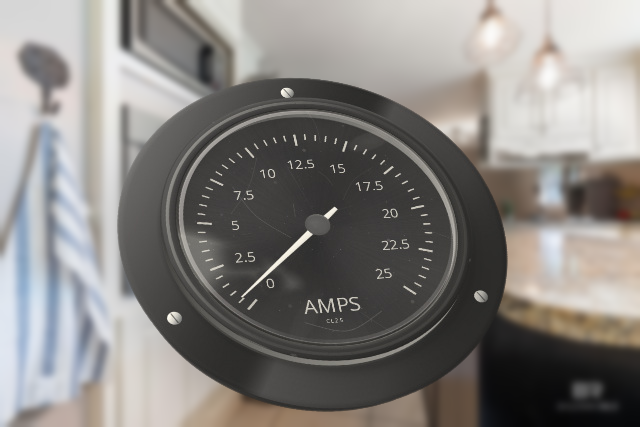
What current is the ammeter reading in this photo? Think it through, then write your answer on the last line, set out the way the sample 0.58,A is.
0.5,A
